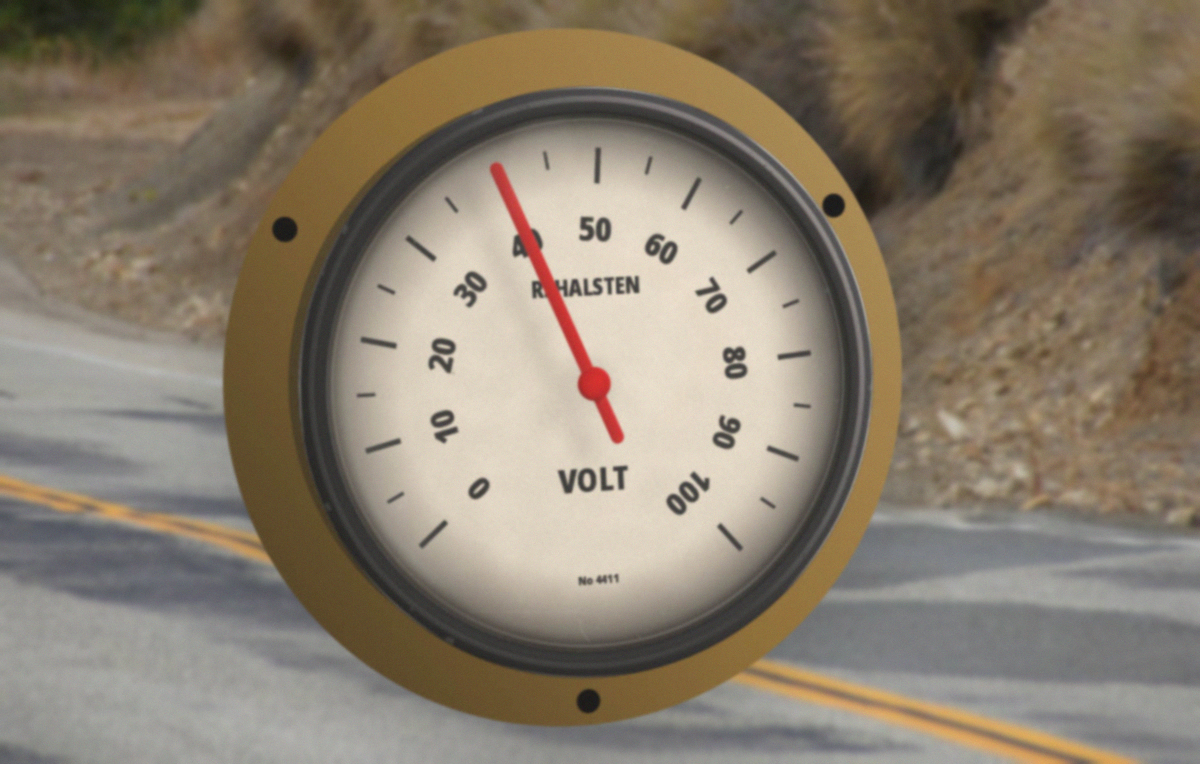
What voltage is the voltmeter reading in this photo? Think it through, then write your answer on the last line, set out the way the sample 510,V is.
40,V
